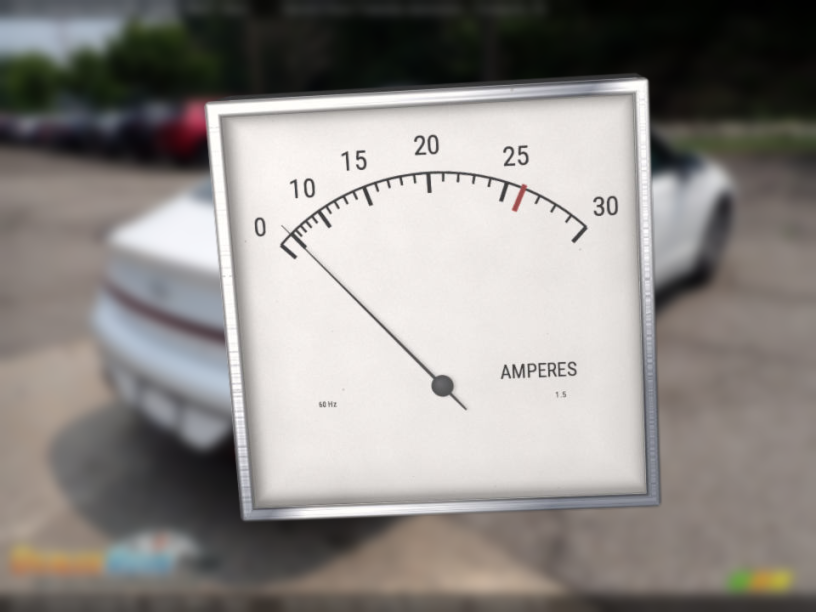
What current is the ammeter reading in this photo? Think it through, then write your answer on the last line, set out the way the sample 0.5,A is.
5,A
